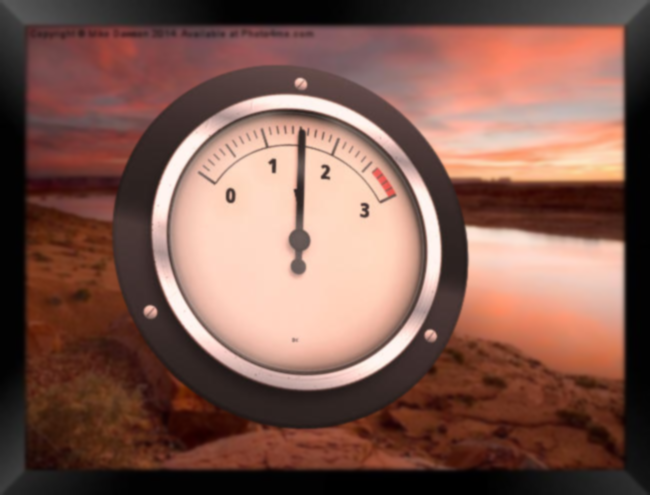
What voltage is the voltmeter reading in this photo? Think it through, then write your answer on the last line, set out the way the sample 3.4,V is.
1.5,V
